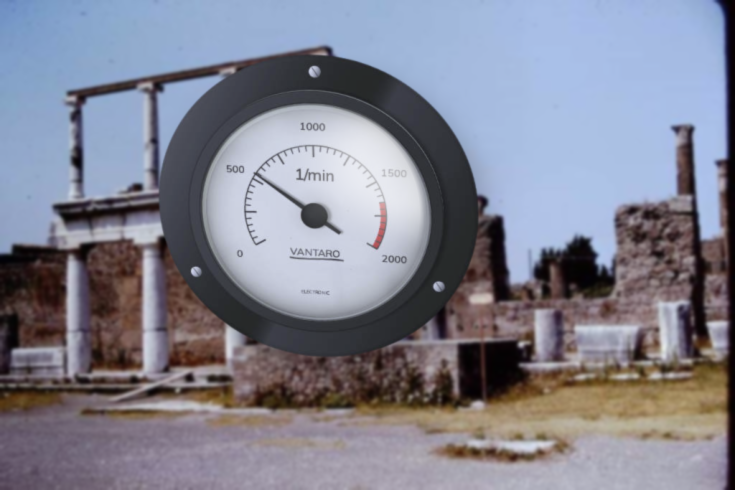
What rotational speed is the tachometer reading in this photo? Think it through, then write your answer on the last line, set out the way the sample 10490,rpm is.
550,rpm
